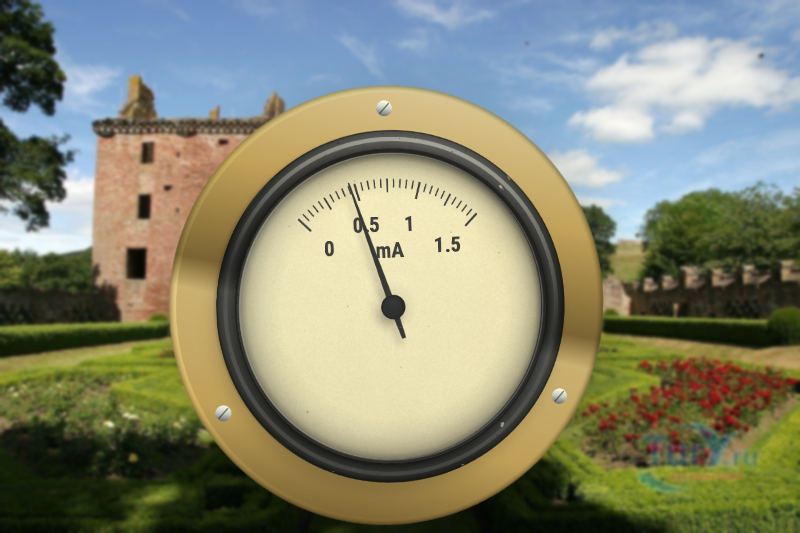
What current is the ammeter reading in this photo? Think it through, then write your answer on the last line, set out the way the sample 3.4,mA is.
0.45,mA
